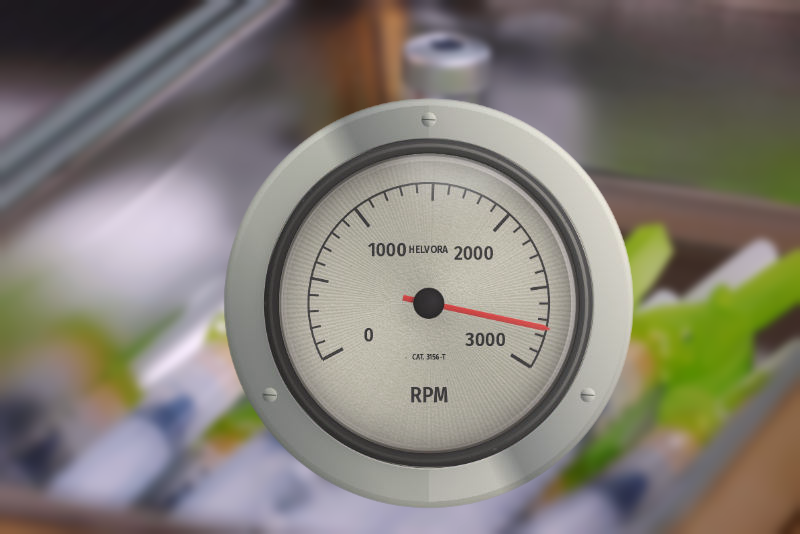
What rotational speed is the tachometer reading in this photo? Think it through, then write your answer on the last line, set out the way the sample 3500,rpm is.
2750,rpm
